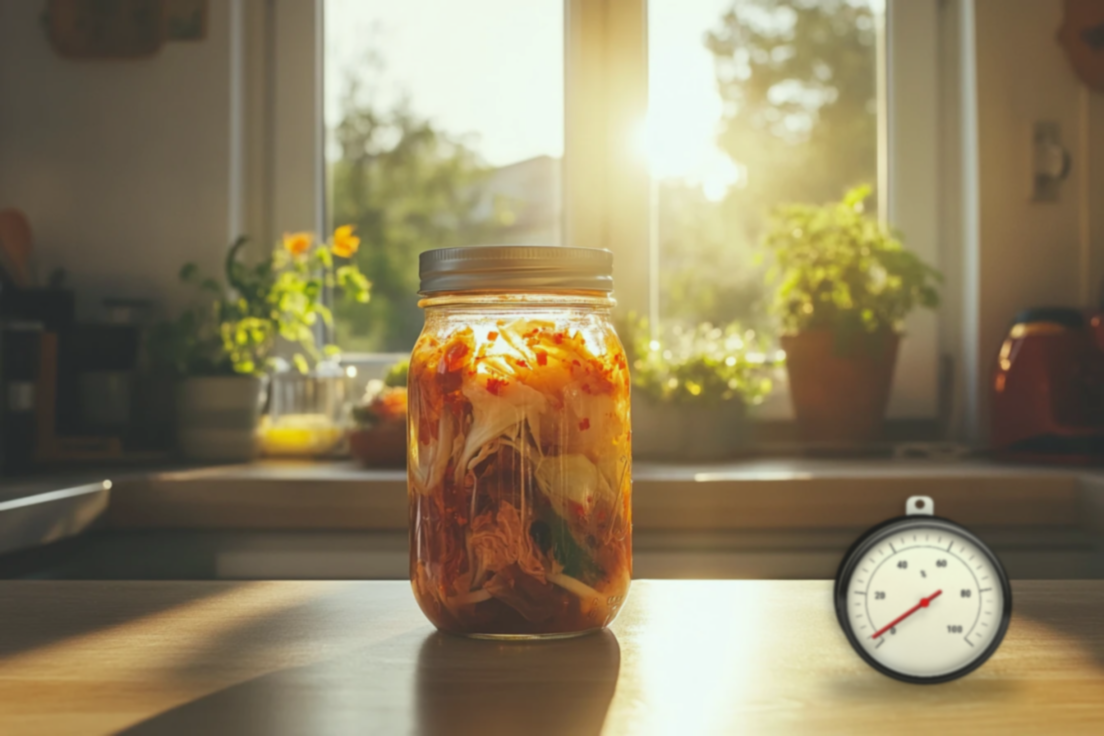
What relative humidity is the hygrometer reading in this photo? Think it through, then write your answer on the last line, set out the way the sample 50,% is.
4,%
